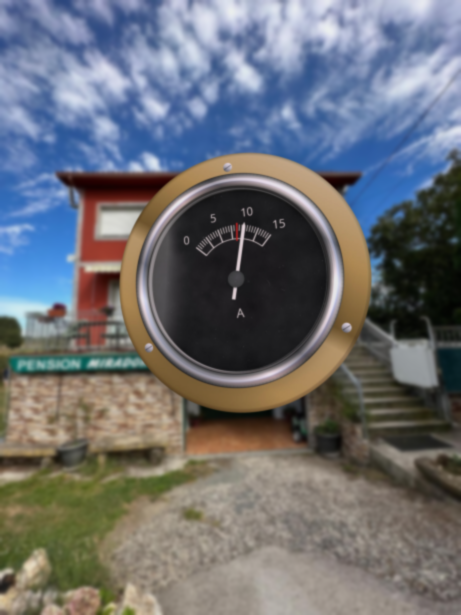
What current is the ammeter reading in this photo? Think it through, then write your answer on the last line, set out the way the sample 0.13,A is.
10,A
